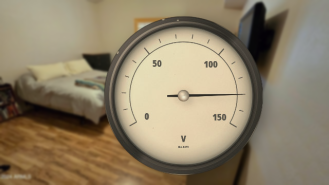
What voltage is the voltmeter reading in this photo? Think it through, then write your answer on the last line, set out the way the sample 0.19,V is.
130,V
